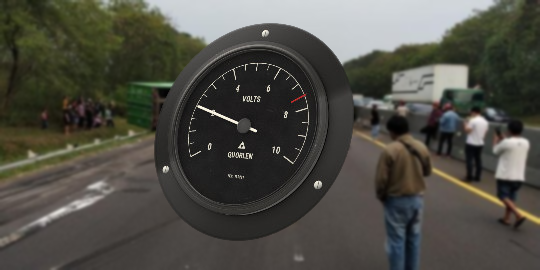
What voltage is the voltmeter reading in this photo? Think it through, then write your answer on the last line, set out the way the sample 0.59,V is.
2,V
